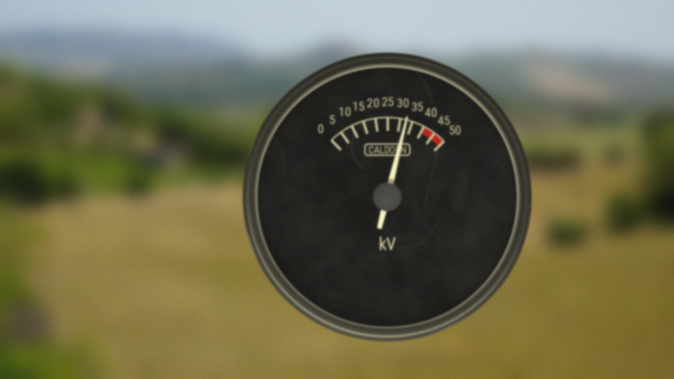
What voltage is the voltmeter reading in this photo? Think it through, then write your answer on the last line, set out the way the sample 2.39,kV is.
32.5,kV
